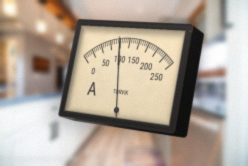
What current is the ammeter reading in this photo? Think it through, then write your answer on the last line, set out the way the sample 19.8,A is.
100,A
